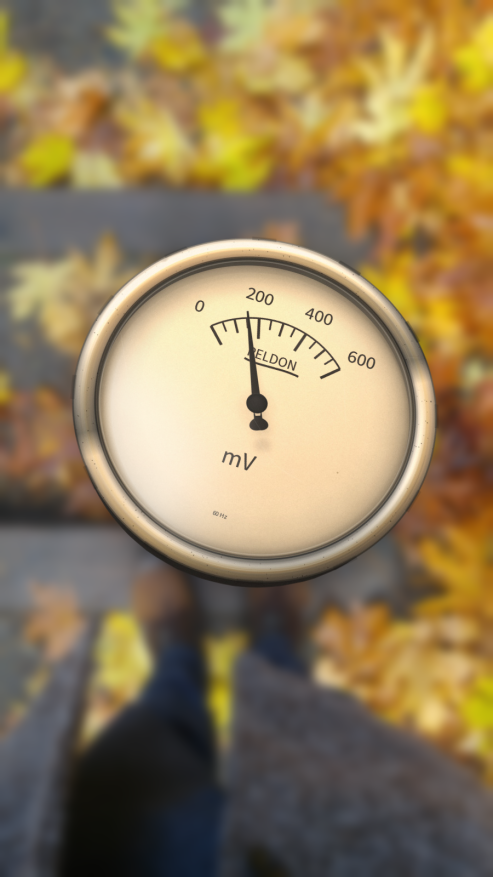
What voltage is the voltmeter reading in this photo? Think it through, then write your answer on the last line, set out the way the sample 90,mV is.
150,mV
